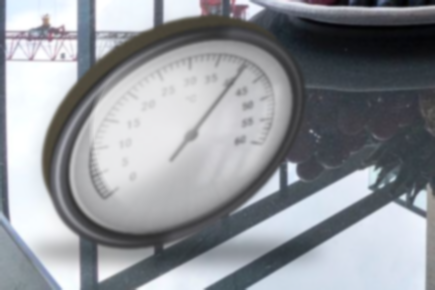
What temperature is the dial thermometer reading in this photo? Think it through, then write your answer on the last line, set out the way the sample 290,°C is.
40,°C
